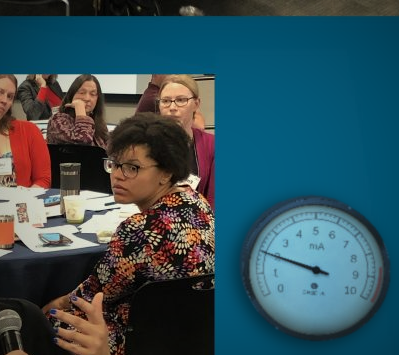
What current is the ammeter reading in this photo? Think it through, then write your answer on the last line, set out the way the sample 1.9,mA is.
2,mA
